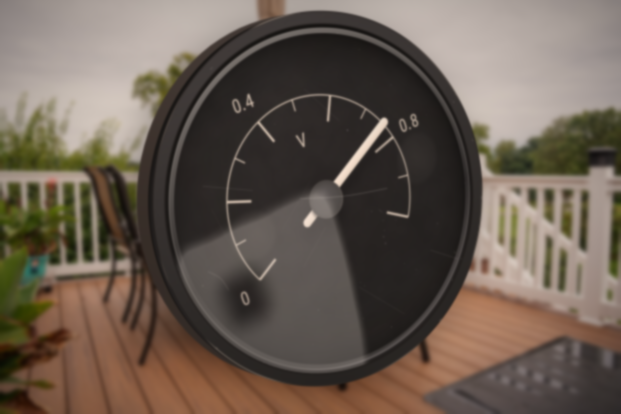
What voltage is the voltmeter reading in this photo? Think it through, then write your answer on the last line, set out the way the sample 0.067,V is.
0.75,V
